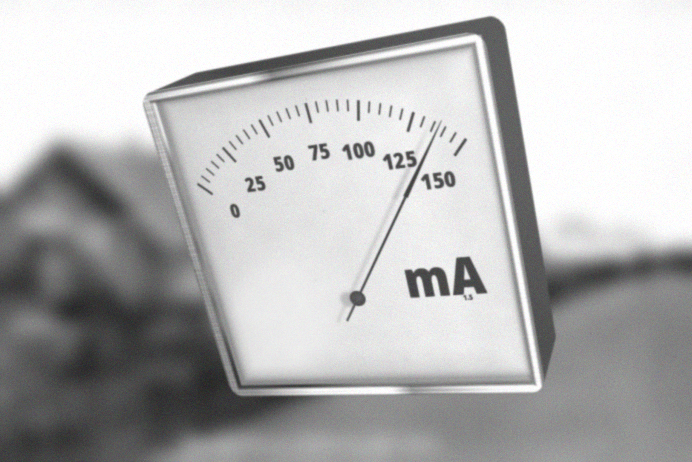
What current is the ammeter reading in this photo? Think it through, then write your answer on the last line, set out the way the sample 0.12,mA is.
137.5,mA
